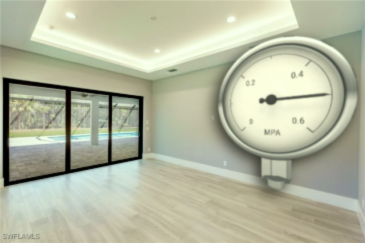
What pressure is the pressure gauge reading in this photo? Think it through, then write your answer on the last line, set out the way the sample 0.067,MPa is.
0.5,MPa
